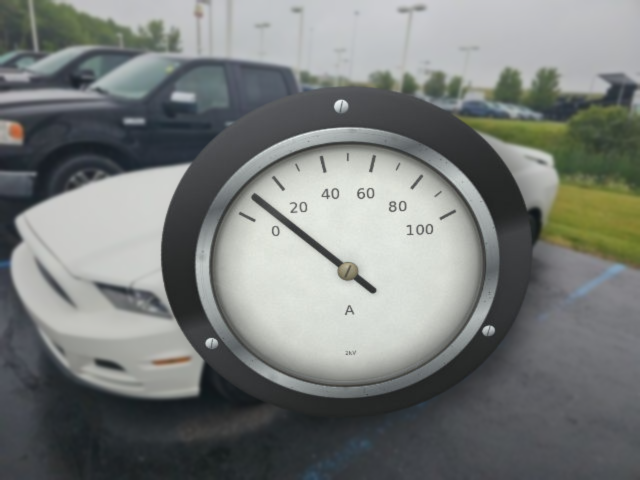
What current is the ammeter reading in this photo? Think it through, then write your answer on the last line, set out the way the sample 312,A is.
10,A
